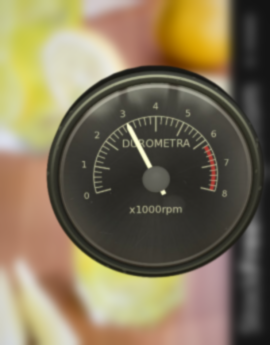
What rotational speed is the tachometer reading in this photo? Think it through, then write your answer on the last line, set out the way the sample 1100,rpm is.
3000,rpm
